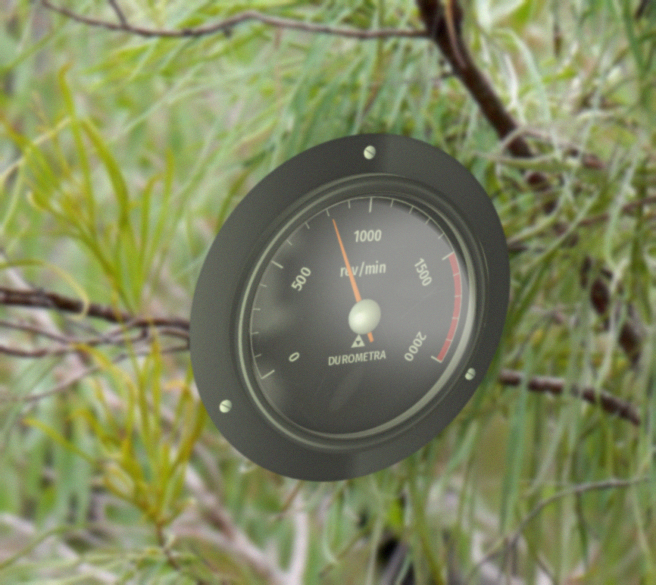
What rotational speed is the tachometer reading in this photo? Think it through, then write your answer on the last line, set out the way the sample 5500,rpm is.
800,rpm
